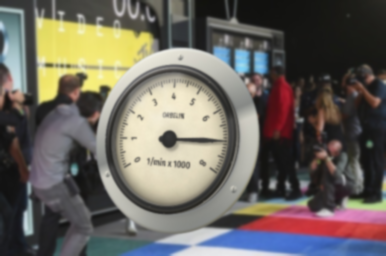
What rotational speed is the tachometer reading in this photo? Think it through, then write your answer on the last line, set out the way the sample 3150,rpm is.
7000,rpm
